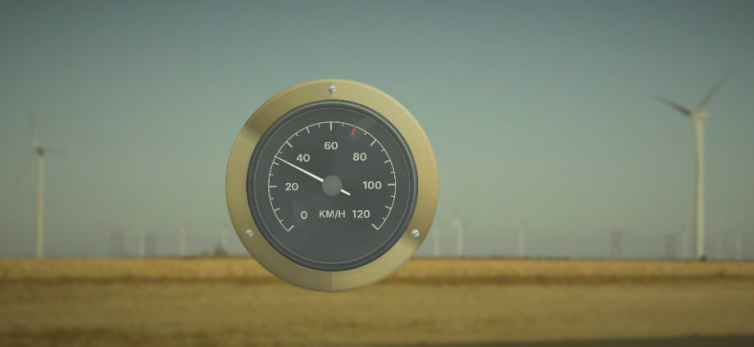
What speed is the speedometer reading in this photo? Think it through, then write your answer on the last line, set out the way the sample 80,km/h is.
32.5,km/h
